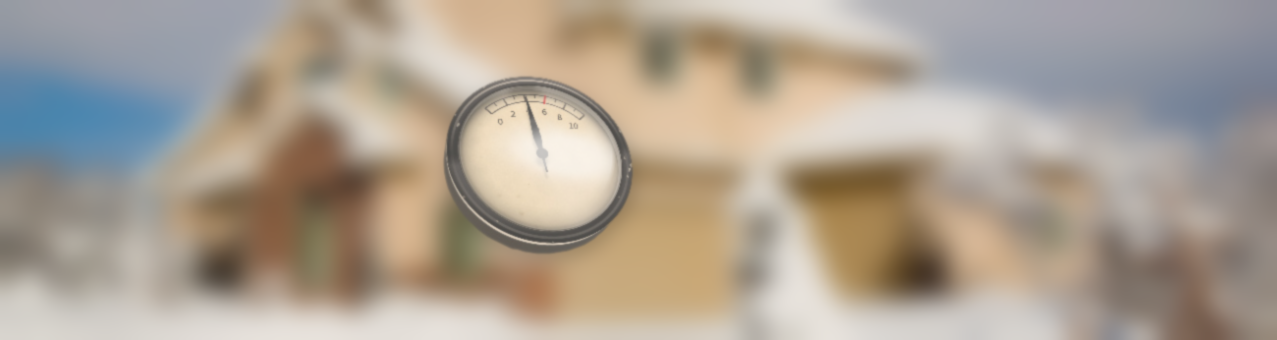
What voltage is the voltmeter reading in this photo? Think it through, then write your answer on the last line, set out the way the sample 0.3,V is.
4,V
